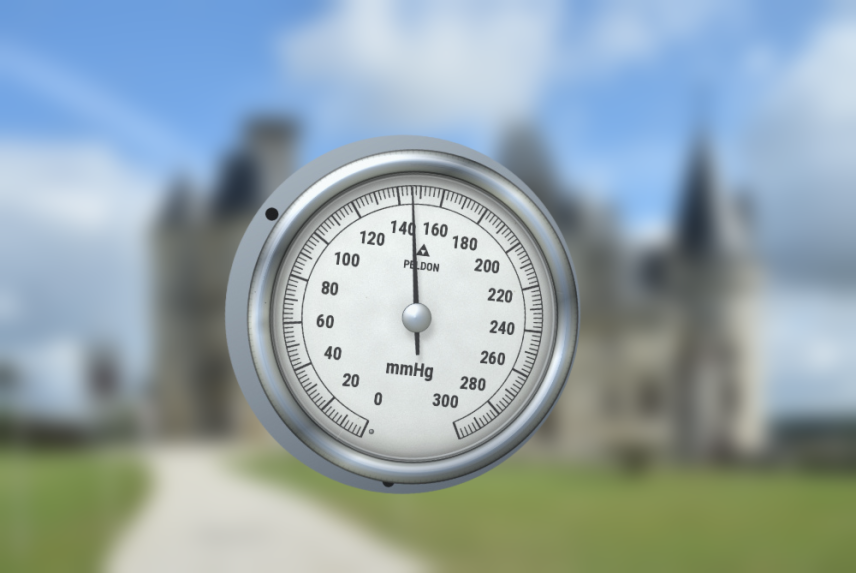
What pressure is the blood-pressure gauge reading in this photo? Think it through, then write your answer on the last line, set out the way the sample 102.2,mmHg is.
146,mmHg
